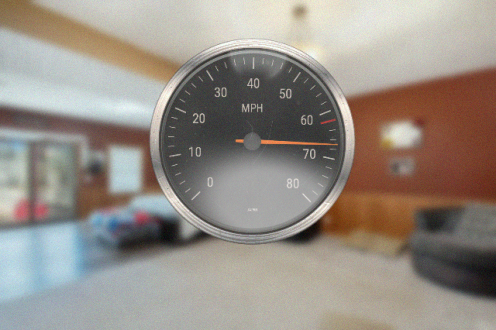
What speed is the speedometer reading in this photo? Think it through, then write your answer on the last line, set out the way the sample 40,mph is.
67,mph
